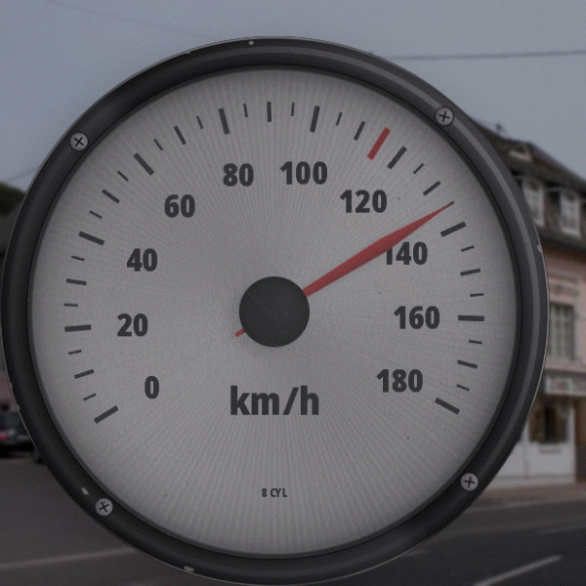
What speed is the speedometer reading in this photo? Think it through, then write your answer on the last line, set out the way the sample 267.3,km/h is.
135,km/h
